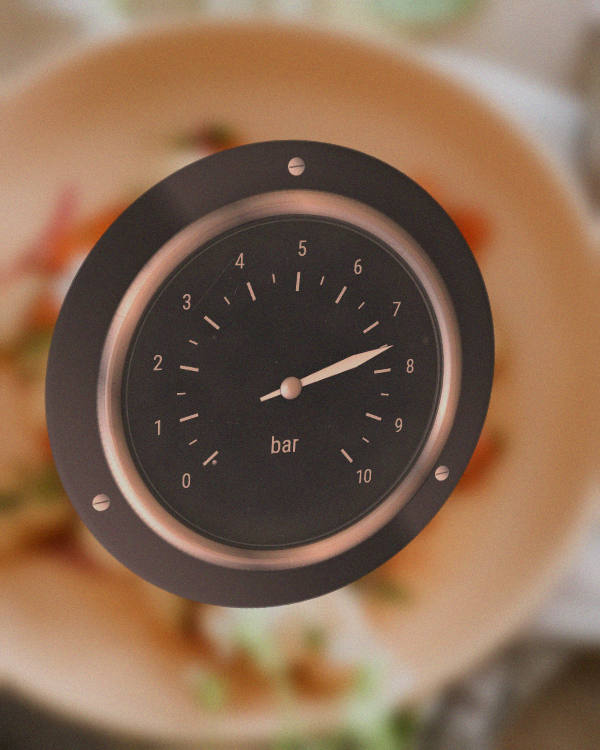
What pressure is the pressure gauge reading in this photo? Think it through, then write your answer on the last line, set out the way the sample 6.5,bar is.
7.5,bar
